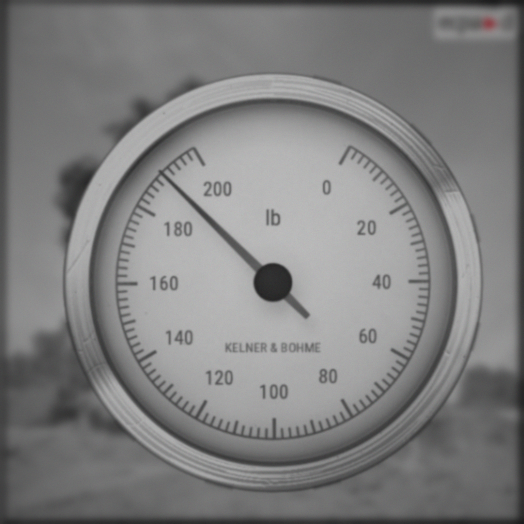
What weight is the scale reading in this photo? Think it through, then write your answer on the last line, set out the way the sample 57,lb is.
190,lb
